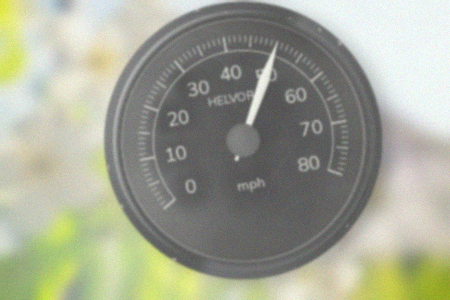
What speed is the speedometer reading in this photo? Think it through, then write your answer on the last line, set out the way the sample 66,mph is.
50,mph
